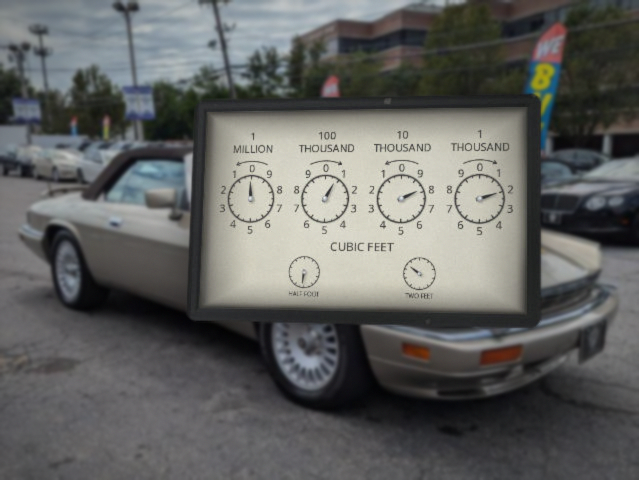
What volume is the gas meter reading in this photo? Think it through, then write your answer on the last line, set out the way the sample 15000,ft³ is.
8200,ft³
